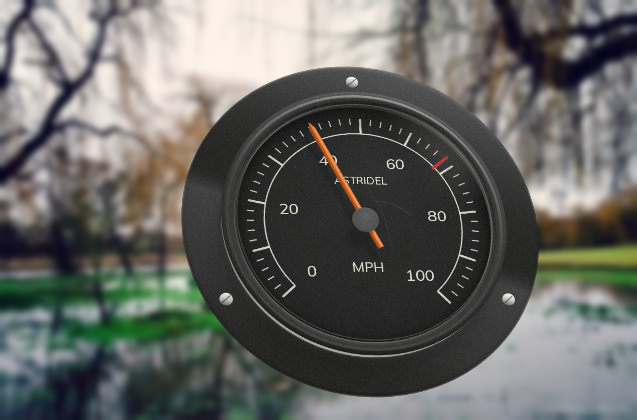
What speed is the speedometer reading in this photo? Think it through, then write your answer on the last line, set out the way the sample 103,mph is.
40,mph
